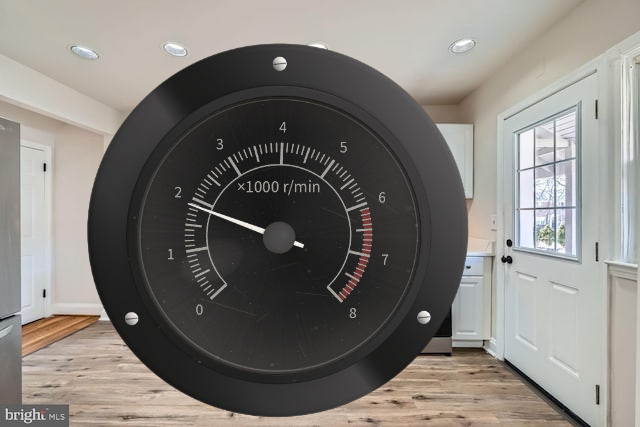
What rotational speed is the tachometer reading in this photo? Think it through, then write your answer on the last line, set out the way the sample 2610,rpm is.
1900,rpm
